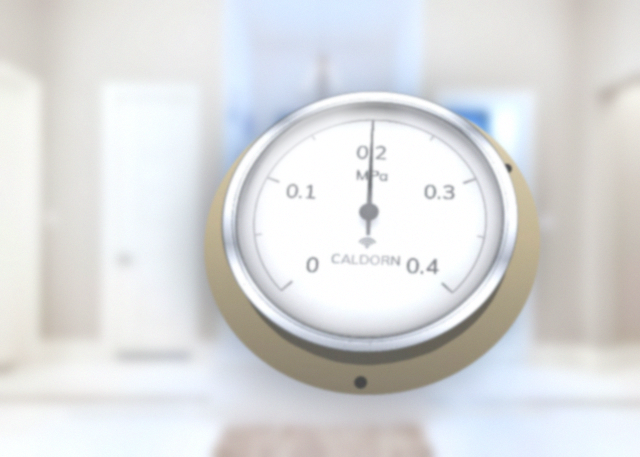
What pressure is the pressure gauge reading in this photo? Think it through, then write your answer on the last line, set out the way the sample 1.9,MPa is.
0.2,MPa
